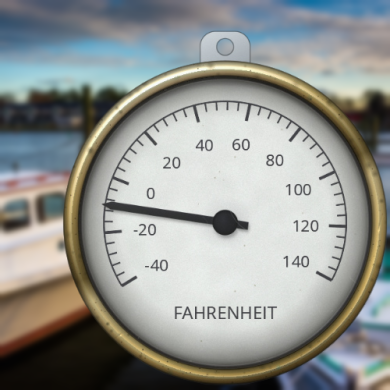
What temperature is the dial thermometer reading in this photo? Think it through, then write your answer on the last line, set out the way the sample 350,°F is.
-10,°F
